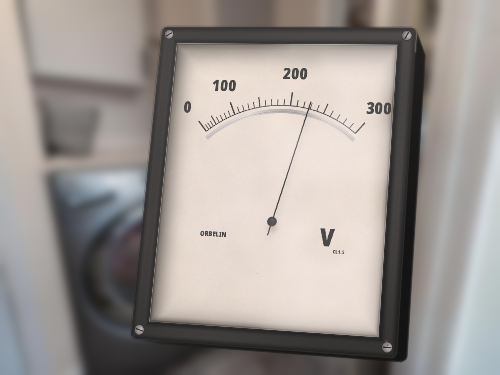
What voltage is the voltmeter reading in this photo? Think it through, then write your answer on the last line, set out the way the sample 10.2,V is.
230,V
